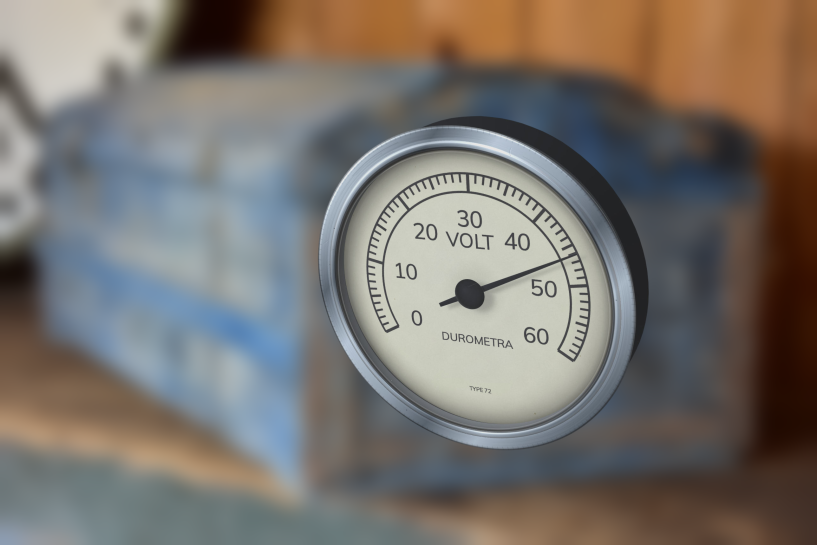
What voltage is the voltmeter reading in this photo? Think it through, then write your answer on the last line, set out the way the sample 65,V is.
46,V
